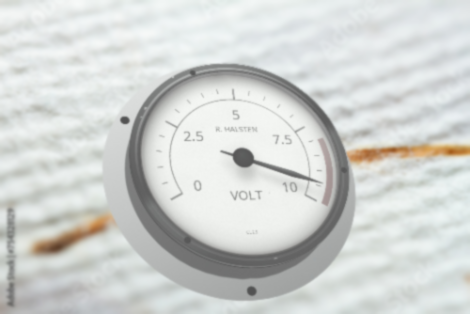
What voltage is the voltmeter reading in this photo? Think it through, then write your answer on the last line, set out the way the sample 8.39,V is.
9.5,V
